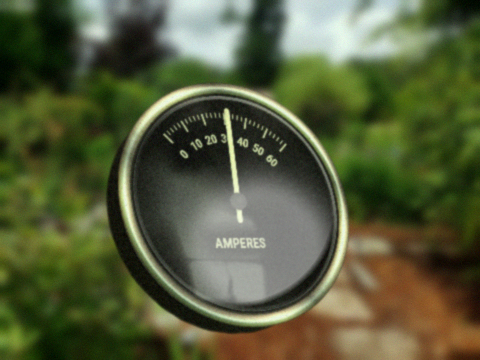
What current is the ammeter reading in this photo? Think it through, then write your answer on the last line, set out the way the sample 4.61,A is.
30,A
